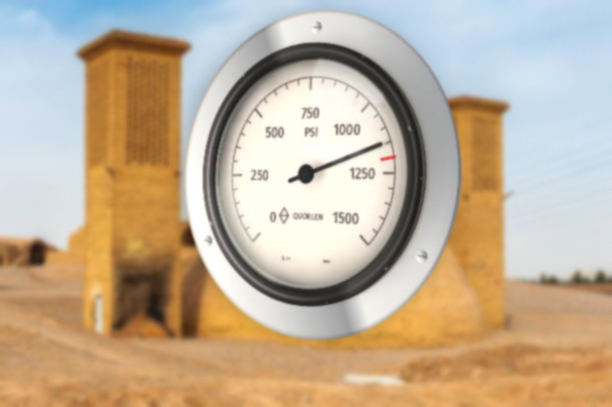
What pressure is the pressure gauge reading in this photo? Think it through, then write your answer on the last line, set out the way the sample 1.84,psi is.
1150,psi
